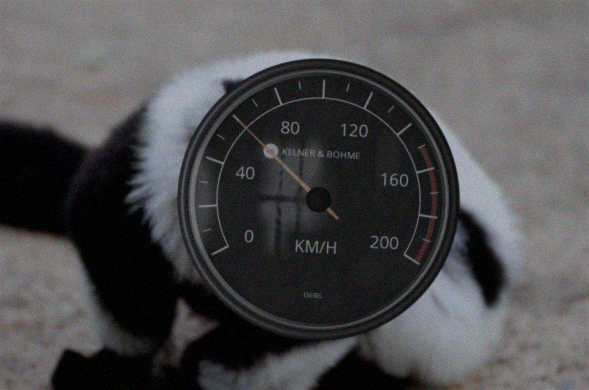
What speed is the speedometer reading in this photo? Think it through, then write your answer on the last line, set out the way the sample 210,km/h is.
60,km/h
